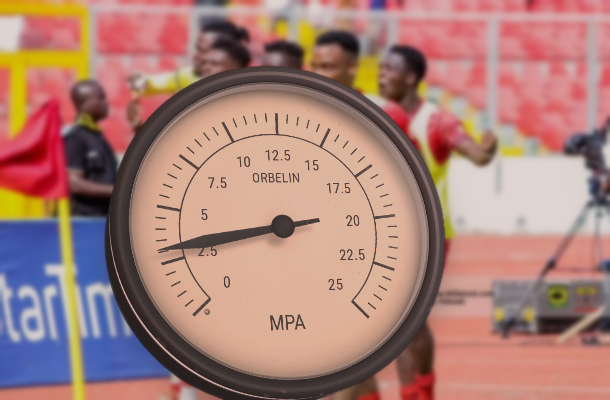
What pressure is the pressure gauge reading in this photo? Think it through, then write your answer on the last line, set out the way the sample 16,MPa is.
3,MPa
